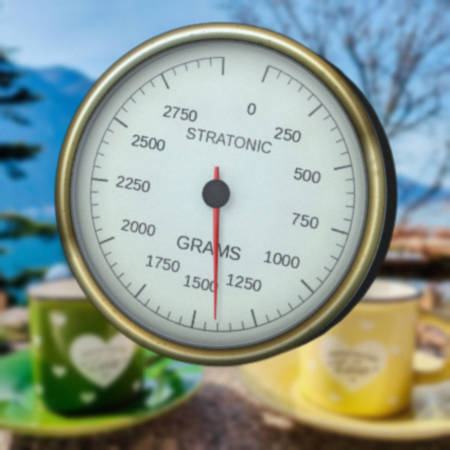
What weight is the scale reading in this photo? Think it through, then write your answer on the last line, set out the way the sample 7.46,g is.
1400,g
